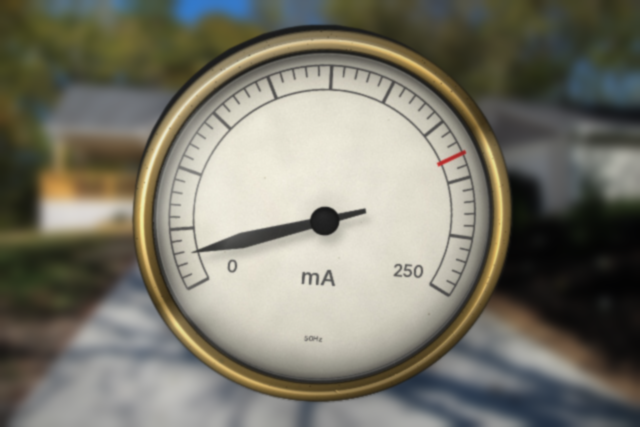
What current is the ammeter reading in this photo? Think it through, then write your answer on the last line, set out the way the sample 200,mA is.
15,mA
